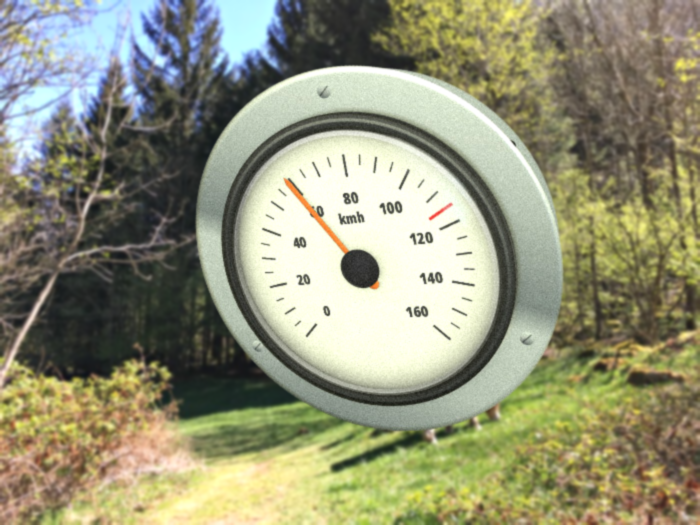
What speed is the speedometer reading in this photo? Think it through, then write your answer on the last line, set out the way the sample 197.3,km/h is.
60,km/h
